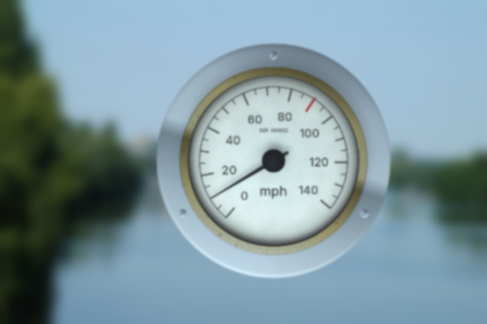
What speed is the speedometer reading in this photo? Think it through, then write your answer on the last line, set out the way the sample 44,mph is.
10,mph
